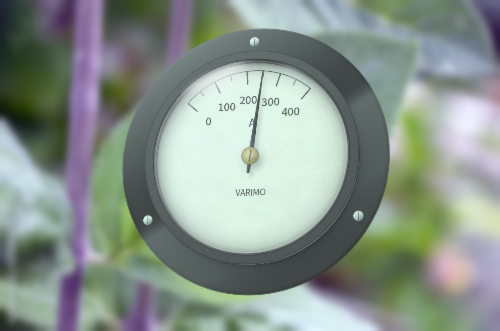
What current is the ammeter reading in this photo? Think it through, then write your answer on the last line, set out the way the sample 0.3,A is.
250,A
